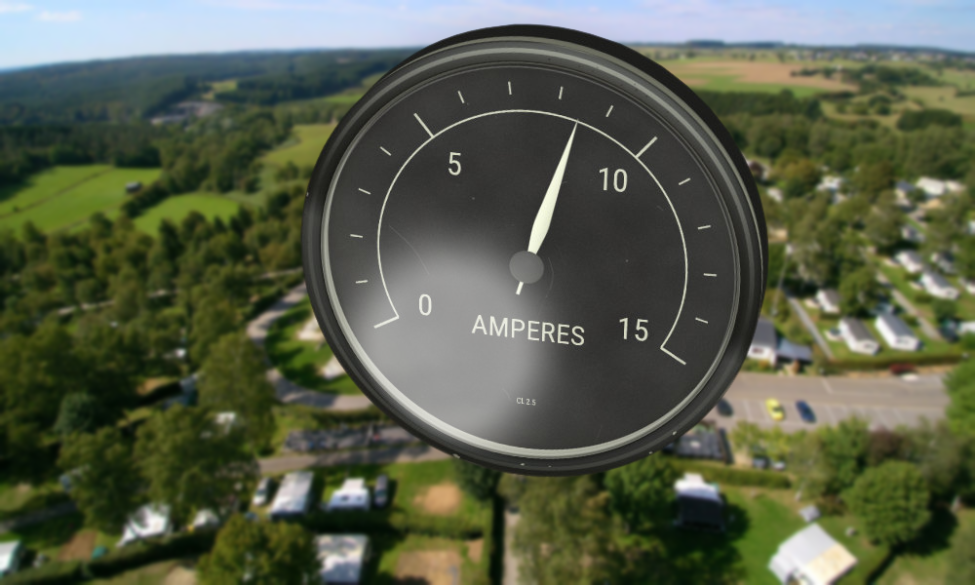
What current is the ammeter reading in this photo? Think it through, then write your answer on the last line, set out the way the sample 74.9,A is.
8.5,A
